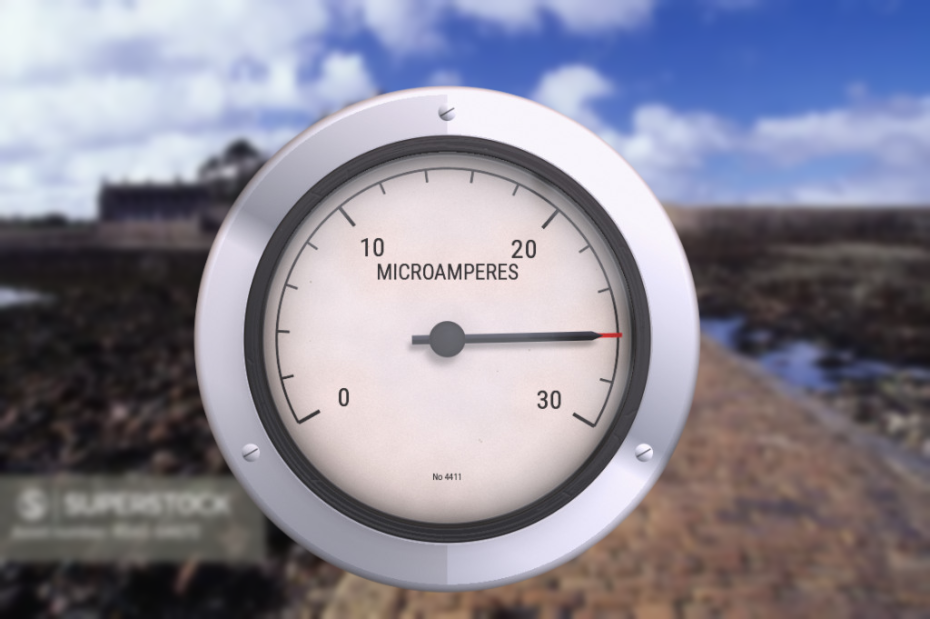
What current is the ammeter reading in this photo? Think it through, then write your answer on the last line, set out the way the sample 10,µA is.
26,µA
